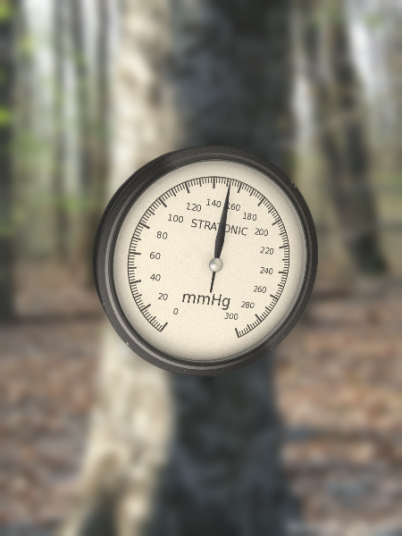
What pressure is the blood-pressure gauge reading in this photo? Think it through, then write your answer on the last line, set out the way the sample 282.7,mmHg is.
150,mmHg
